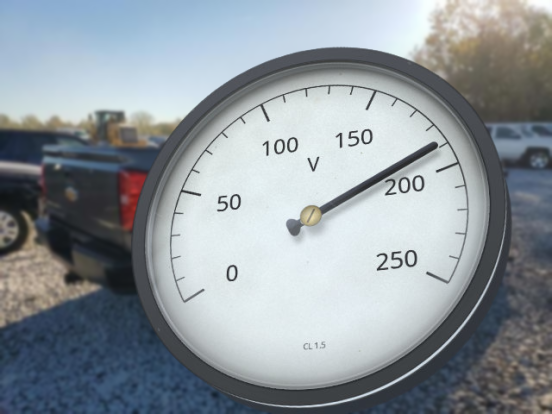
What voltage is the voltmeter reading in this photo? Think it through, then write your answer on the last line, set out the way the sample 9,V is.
190,V
